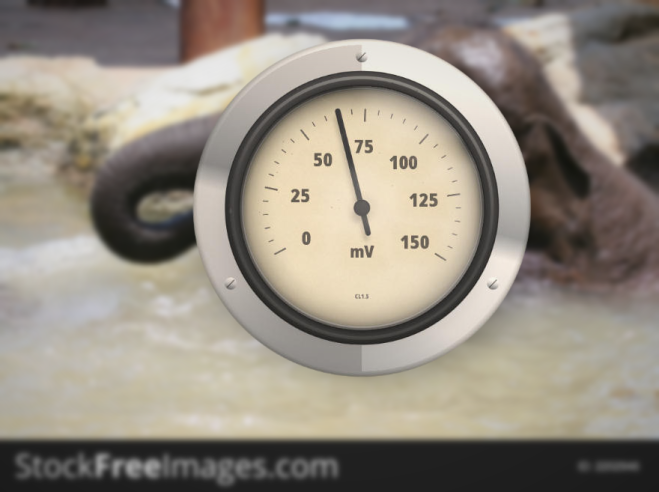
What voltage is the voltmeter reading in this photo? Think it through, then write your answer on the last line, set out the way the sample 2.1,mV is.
65,mV
